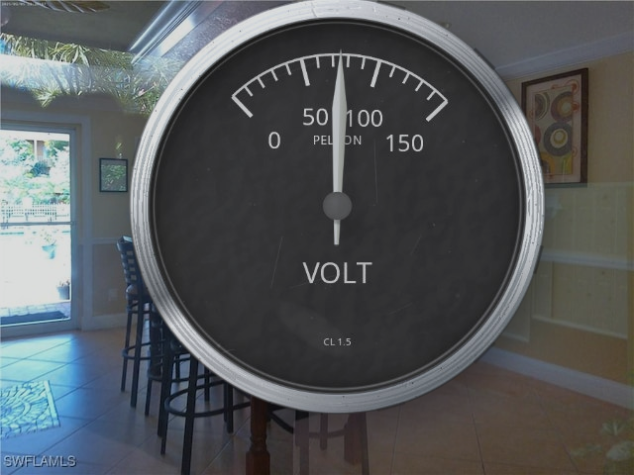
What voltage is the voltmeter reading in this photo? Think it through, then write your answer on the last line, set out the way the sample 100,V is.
75,V
